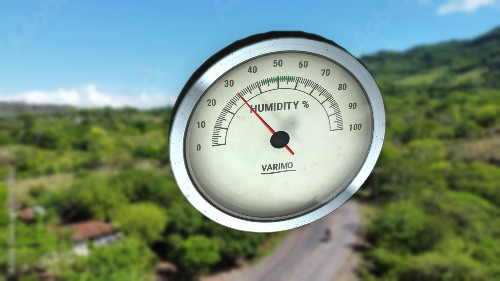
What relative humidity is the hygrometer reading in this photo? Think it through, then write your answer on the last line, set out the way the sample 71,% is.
30,%
